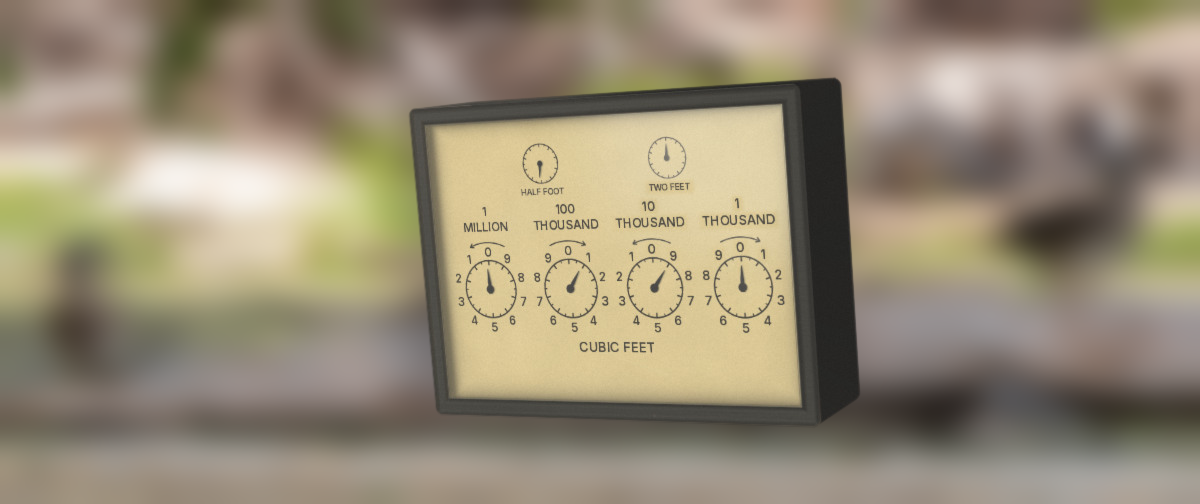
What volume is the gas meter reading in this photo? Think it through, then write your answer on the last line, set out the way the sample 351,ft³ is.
9000,ft³
